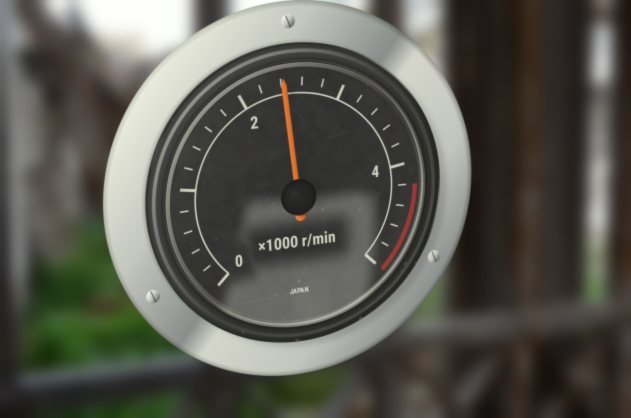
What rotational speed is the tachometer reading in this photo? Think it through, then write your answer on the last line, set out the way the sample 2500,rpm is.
2400,rpm
